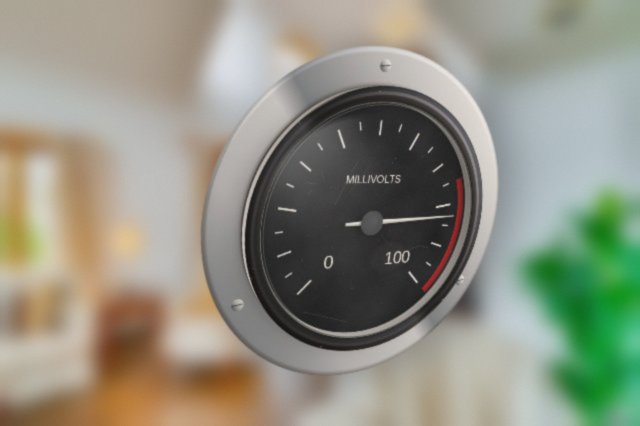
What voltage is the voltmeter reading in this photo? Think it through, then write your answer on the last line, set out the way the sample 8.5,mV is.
82.5,mV
